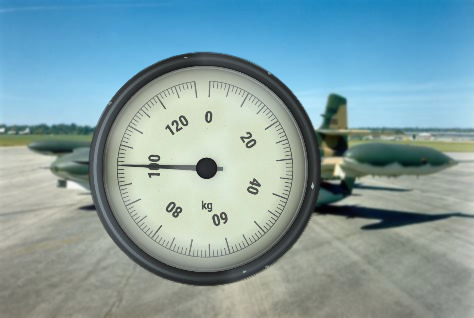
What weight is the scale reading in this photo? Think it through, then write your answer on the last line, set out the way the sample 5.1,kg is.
100,kg
